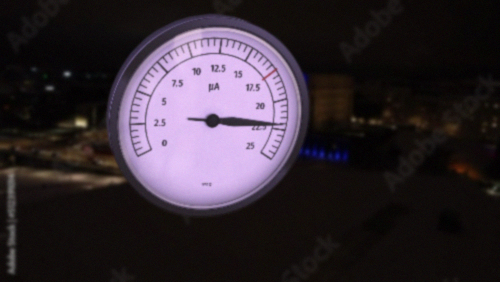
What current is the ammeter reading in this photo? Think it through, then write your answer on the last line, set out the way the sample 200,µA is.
22,µA
